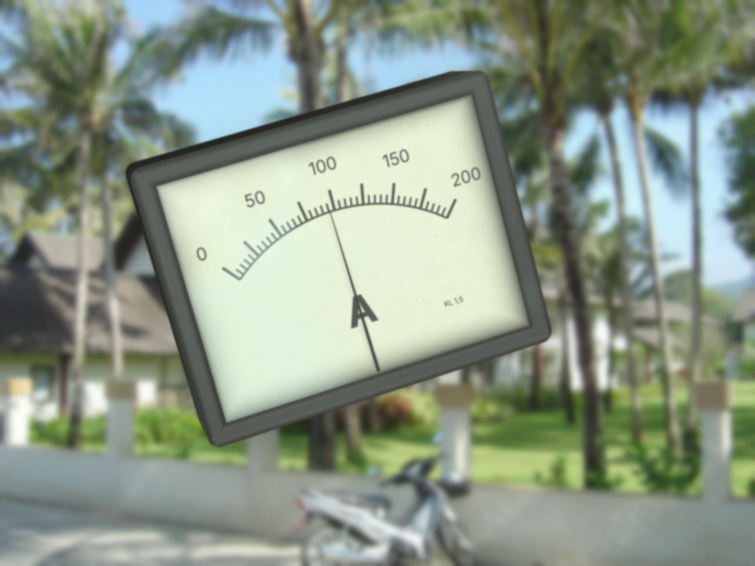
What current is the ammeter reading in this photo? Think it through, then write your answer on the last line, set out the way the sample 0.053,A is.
95,A
